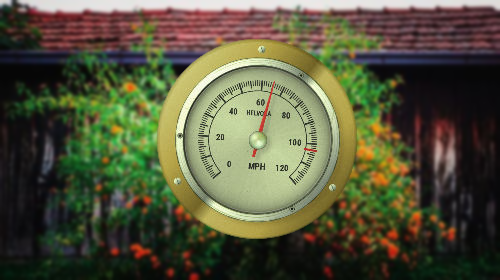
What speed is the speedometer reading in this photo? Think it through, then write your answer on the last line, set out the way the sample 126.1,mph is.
65,mph
